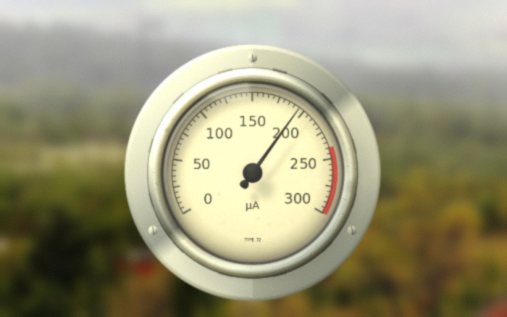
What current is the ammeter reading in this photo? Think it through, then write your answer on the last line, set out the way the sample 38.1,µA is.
195,µA
